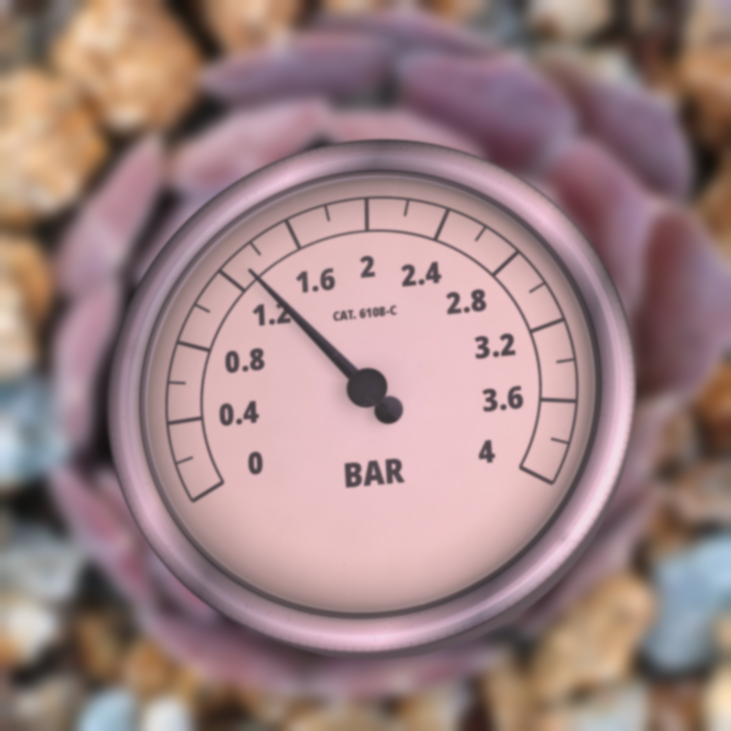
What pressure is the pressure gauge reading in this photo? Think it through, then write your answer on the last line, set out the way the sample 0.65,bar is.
1.3,bar
